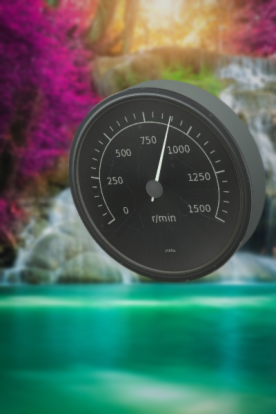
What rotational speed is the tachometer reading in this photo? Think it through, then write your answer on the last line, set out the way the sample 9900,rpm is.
900,rpm
